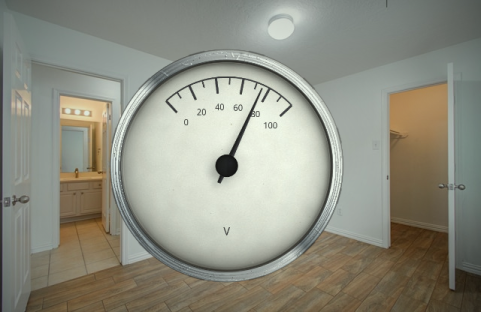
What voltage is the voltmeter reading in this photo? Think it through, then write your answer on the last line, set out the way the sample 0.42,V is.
75,V
